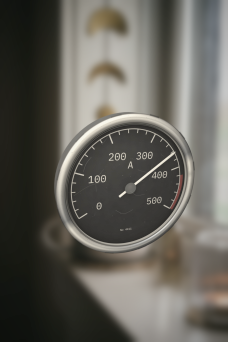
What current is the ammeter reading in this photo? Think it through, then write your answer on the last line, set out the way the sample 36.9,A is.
360,A
